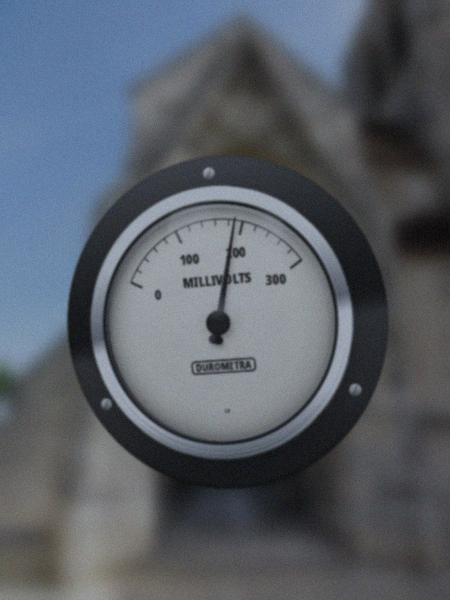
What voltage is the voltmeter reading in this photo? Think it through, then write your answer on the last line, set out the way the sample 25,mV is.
190,mV
